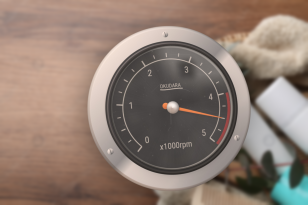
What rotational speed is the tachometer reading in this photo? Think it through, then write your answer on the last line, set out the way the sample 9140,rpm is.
4500,rpm
